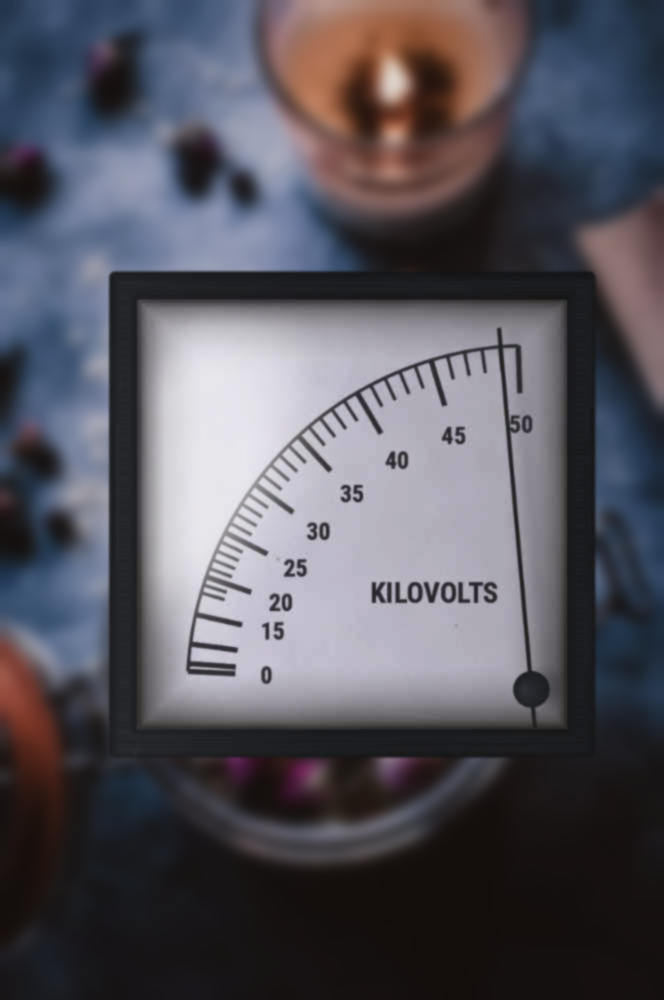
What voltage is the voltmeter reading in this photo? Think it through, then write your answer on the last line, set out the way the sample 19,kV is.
49,kV
